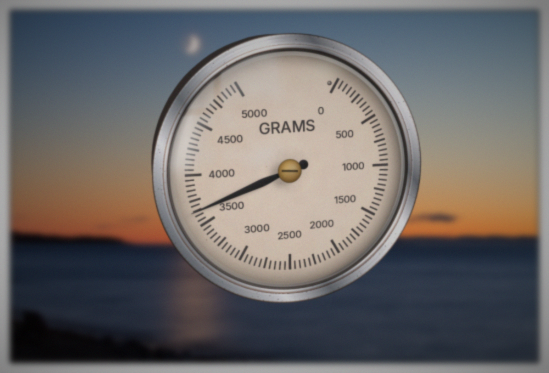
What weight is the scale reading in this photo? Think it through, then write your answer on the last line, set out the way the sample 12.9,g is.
3650,g
